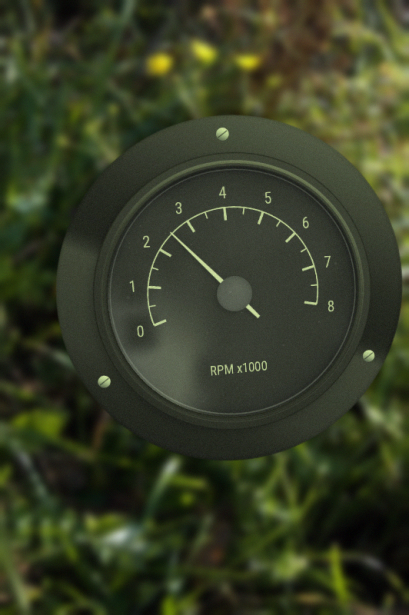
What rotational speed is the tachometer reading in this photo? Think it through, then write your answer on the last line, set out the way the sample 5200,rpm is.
2500,rpm
